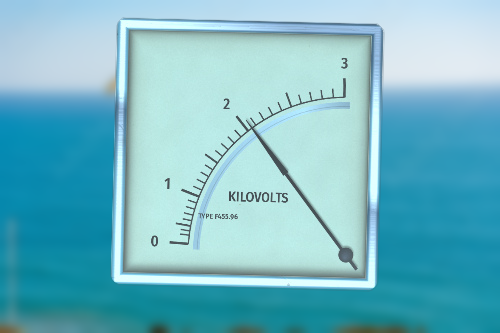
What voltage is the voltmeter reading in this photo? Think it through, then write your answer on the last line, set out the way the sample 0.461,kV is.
2.05,kV
